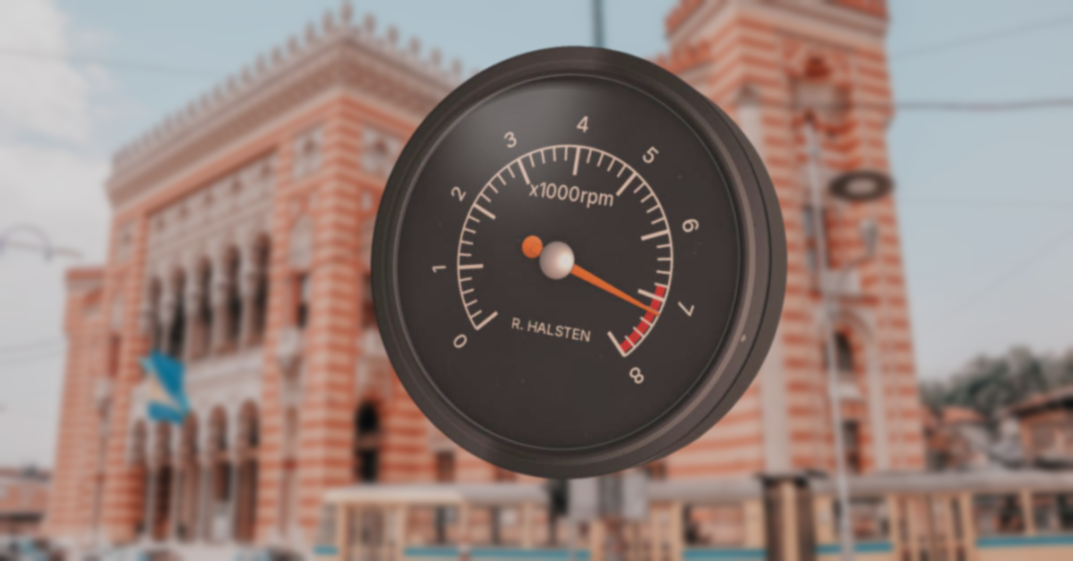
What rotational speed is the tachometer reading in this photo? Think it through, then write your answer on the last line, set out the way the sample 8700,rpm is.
7200,rpm
